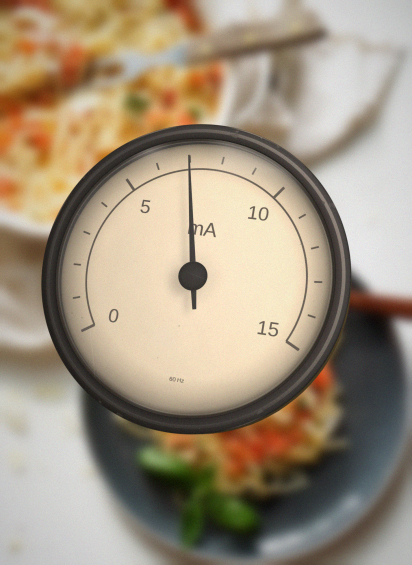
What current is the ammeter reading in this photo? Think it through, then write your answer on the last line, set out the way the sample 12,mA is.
7,mA
